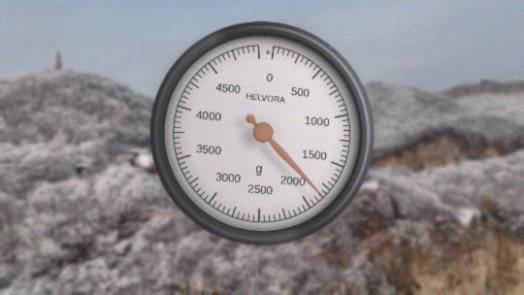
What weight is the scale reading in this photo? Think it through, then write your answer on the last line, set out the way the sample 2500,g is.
1850,g
